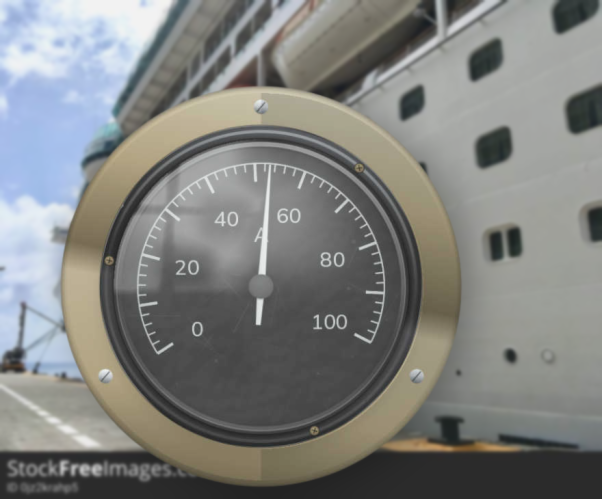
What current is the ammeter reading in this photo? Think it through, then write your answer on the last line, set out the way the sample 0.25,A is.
53,A
